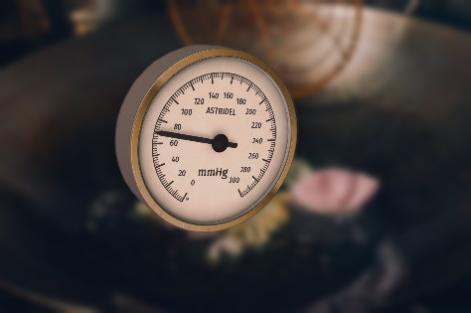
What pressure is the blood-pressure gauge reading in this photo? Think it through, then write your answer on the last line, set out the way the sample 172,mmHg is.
70,mmHg
